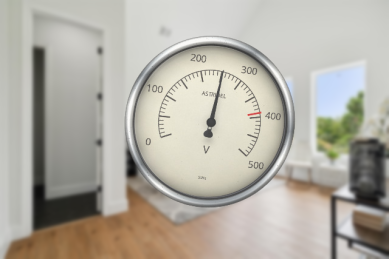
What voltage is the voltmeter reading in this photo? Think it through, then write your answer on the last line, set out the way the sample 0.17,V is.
250,V
